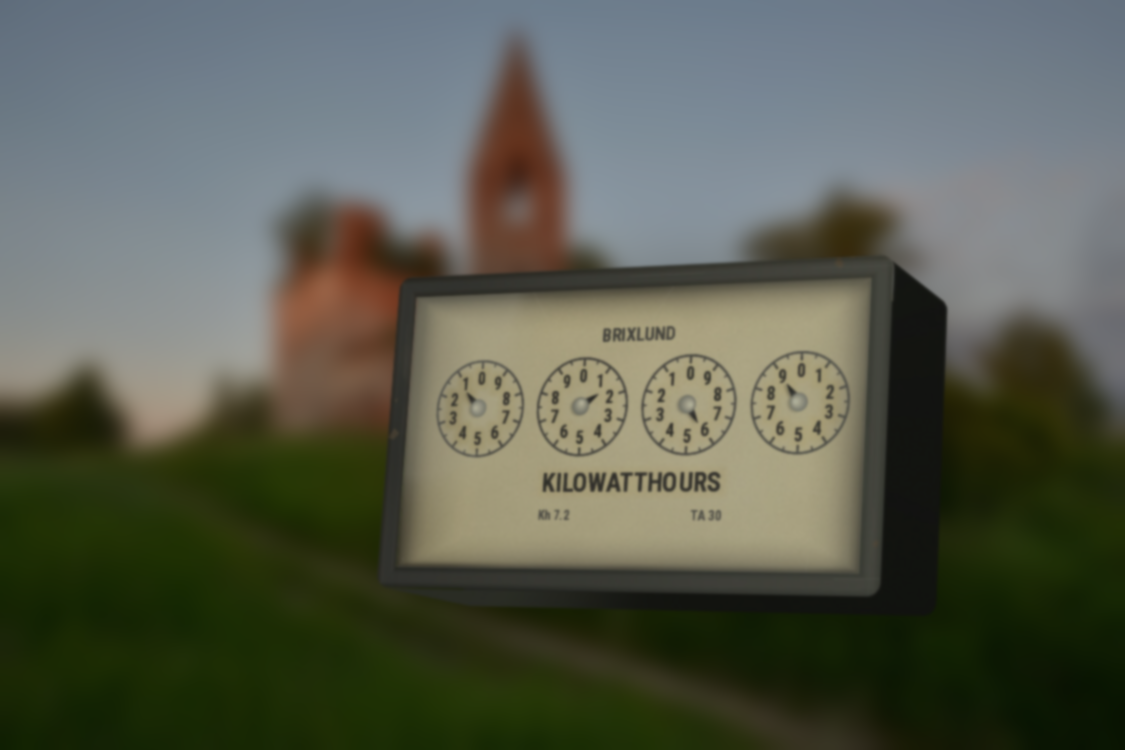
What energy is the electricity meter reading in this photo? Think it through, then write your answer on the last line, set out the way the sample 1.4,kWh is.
1159,kWh
